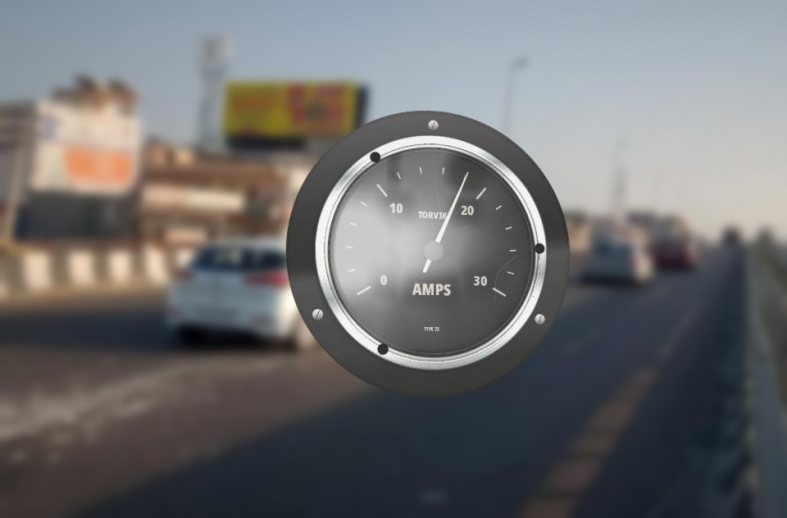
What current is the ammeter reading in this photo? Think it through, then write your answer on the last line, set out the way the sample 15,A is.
18,A
